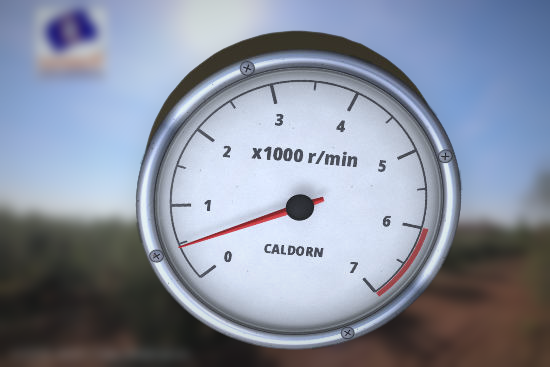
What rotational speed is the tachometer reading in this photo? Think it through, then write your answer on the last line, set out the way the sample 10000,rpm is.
500,rpm
